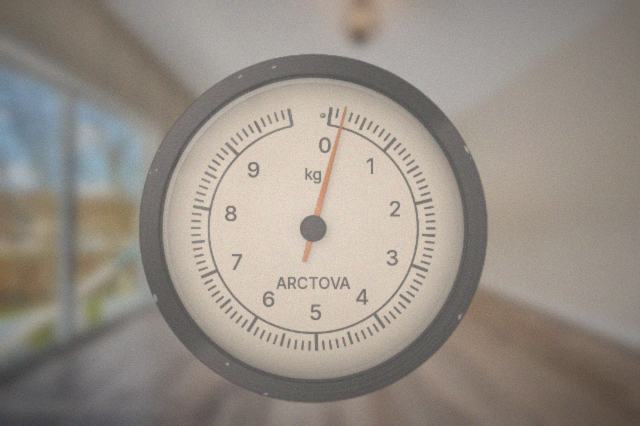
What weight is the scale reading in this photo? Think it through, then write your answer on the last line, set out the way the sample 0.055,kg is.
0.2,kg
